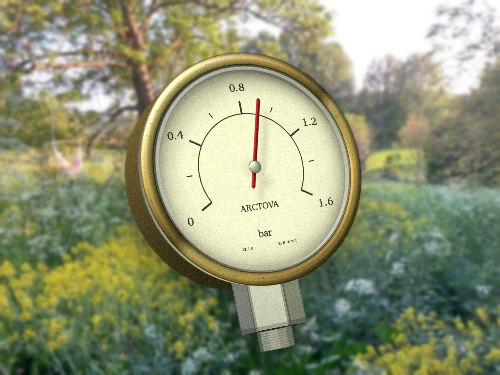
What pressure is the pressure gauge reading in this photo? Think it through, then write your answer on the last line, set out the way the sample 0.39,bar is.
0.9,bar
